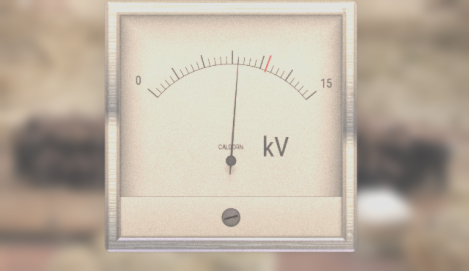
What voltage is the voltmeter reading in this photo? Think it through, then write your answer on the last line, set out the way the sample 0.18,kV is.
8,kV
